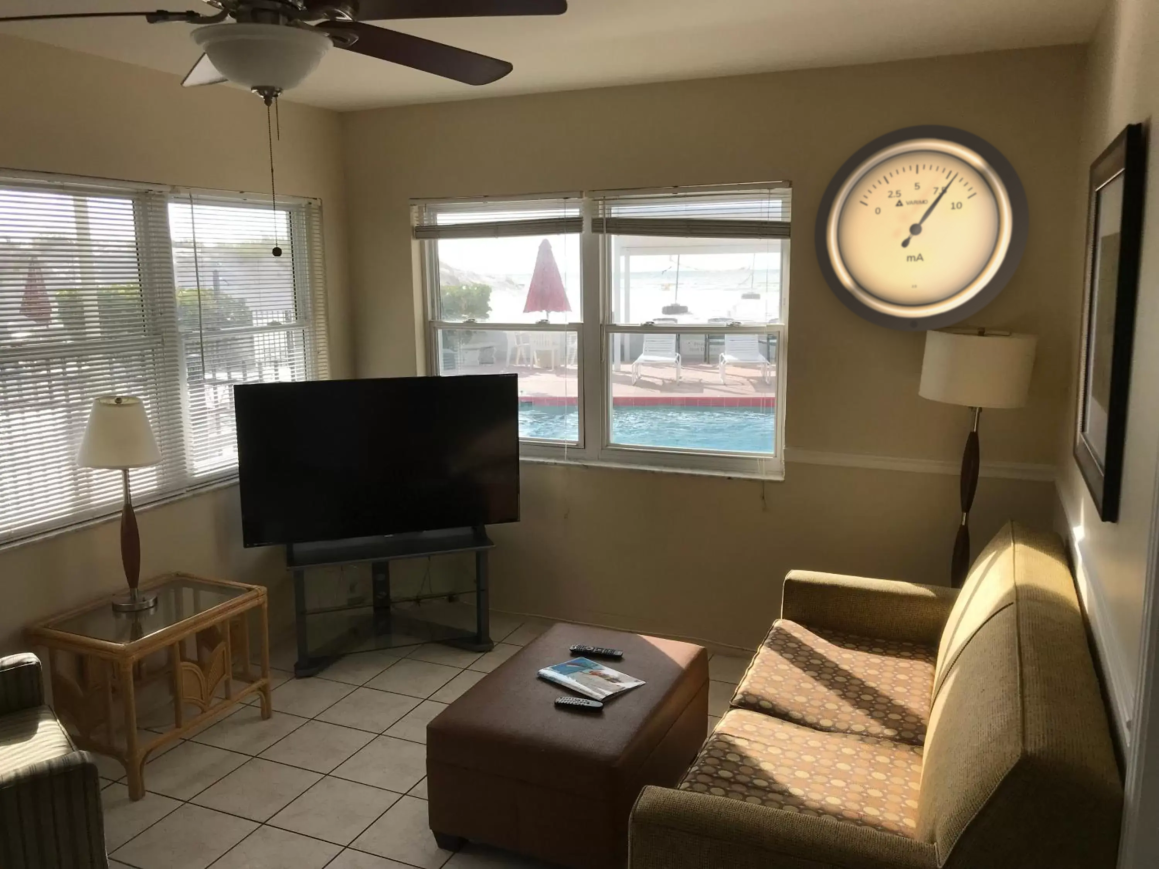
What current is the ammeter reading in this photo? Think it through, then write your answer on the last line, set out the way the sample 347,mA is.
8,mA
